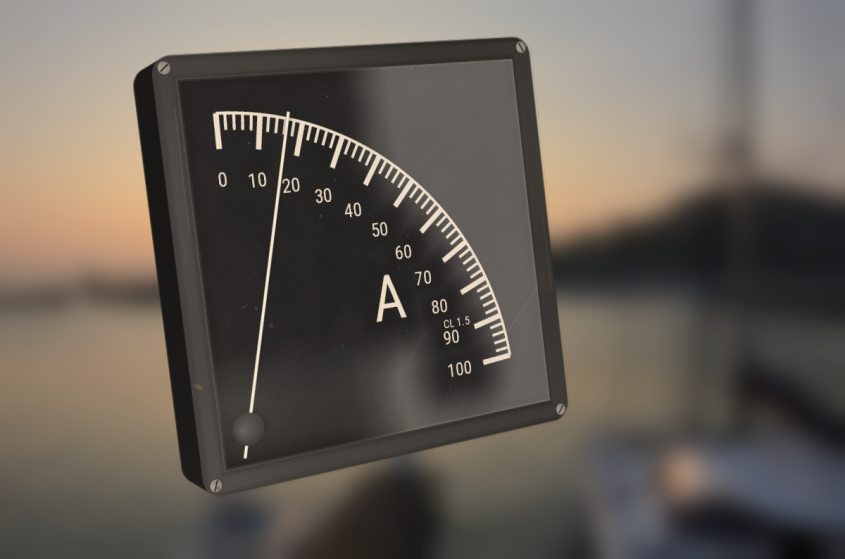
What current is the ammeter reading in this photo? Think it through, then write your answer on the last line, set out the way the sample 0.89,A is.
16,A
